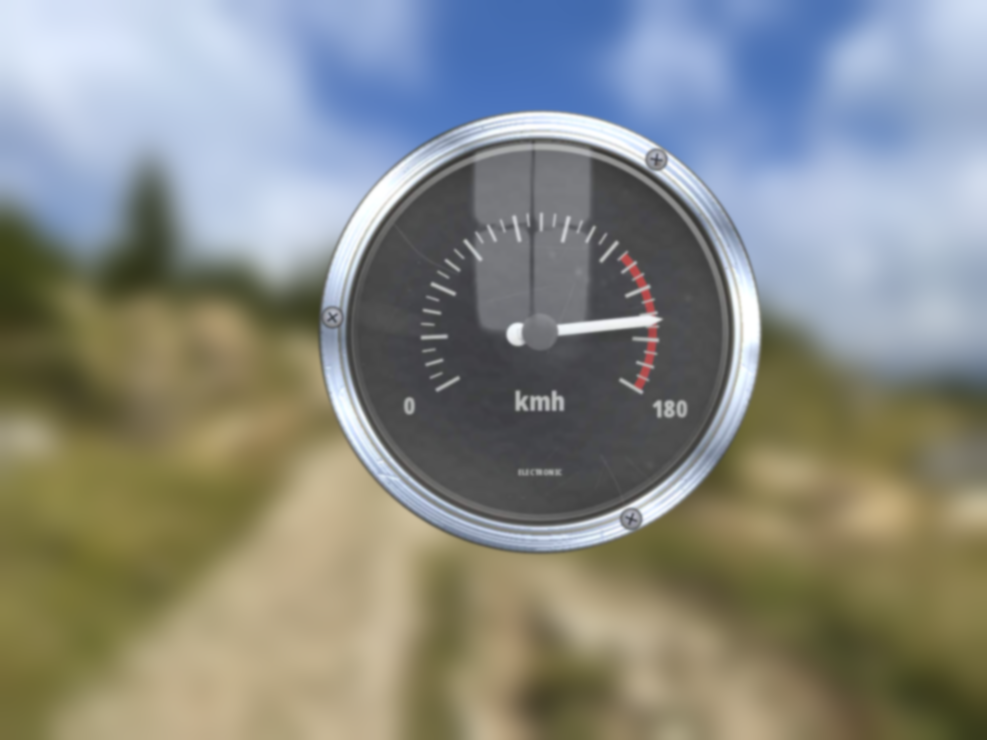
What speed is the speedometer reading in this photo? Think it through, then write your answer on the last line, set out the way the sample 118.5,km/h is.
152.5,km/h
